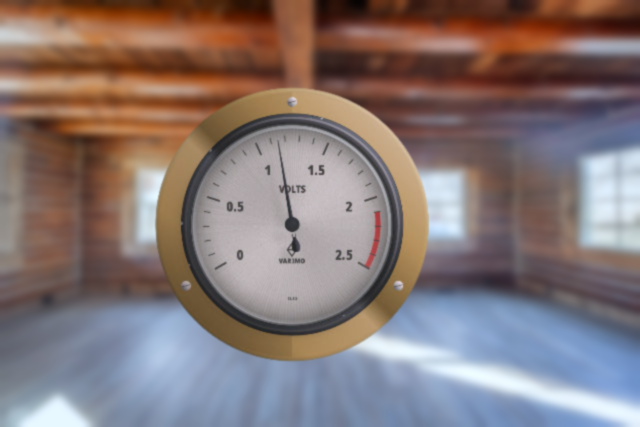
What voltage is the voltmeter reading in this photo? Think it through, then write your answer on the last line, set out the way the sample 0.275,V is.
1.15,V
